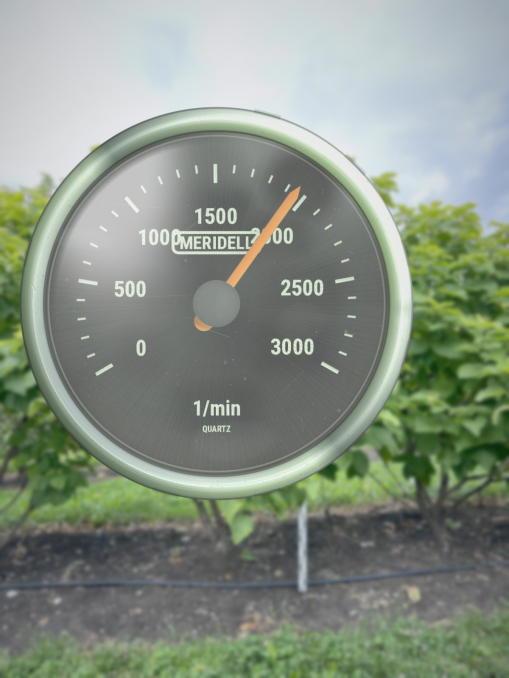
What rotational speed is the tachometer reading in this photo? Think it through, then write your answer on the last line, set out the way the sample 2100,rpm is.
1950,rpm
